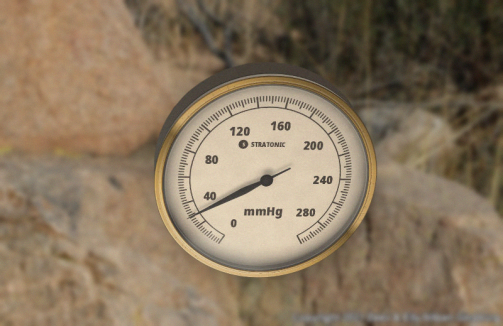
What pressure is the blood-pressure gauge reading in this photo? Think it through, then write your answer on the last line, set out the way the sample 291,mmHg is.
30,mmHg
